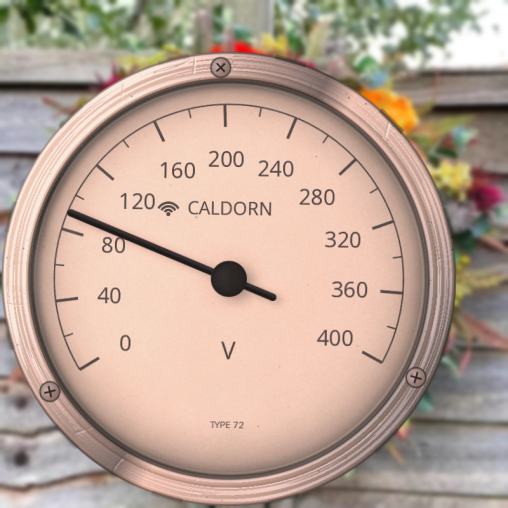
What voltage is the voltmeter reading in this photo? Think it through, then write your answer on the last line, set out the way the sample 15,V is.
90,V
